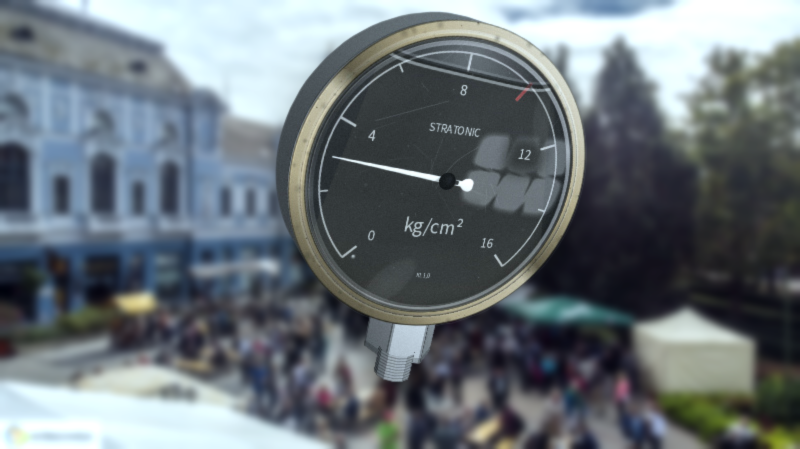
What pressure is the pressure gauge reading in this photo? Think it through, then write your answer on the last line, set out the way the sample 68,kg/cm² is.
3,kg/cm²
